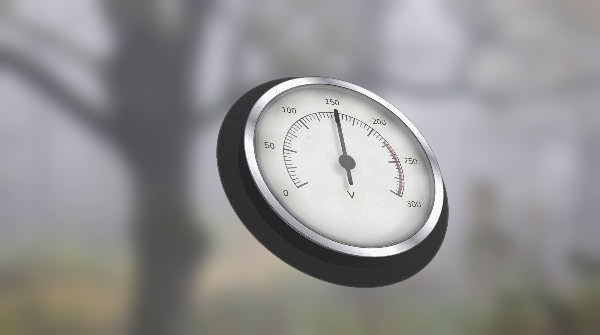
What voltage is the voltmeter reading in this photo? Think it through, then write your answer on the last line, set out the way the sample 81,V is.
150,V
